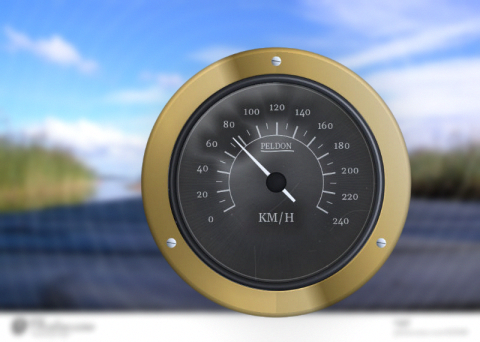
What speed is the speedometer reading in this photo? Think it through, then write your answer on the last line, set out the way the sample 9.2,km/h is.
75,km/h
